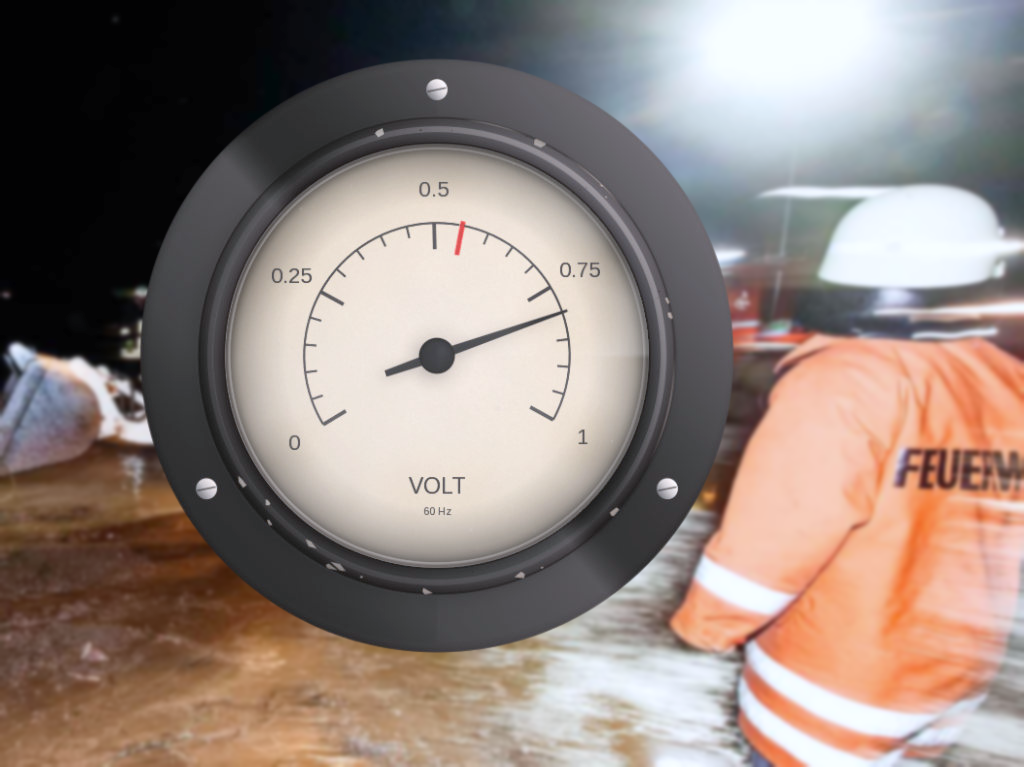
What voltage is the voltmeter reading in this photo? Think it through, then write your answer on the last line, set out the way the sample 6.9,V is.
0.8,V
